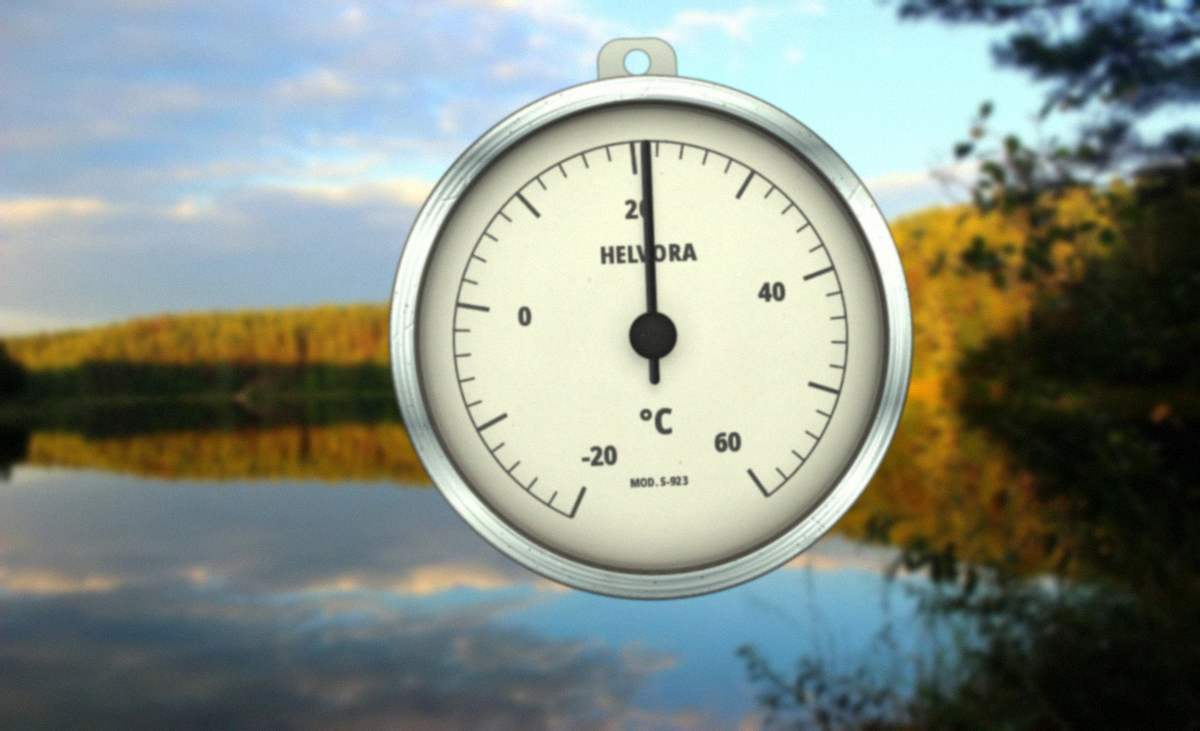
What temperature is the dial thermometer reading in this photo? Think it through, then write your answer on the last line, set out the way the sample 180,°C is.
21,°C
